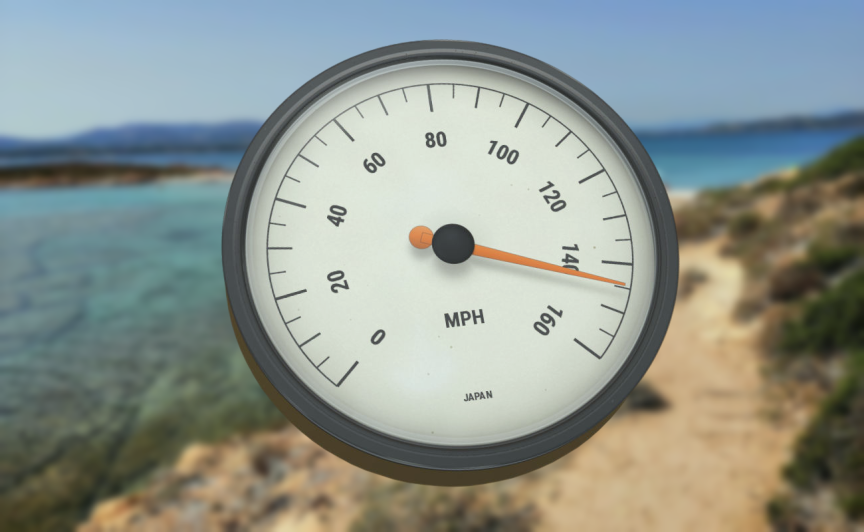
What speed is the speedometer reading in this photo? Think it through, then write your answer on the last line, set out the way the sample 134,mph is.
145,mph
